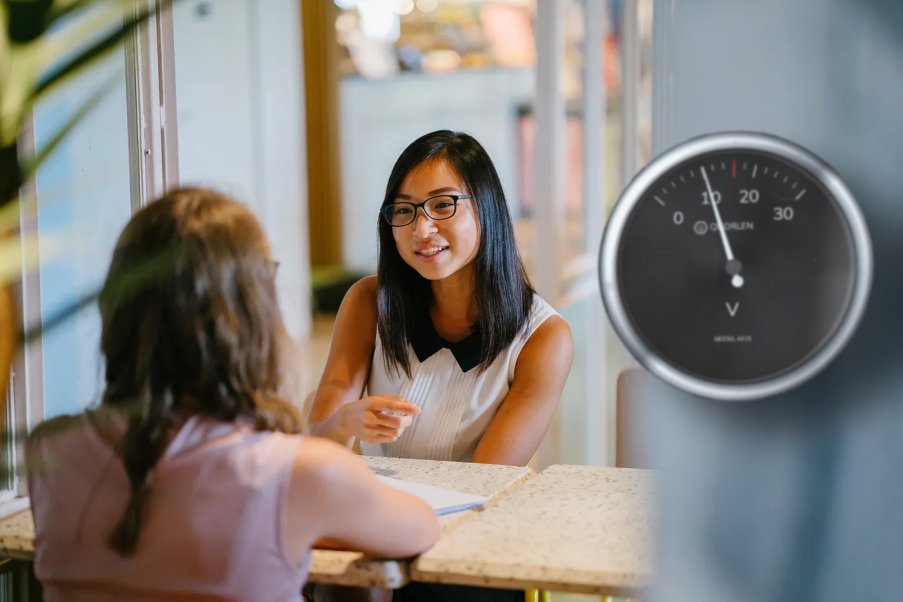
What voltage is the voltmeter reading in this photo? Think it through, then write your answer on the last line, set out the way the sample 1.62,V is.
10,V
